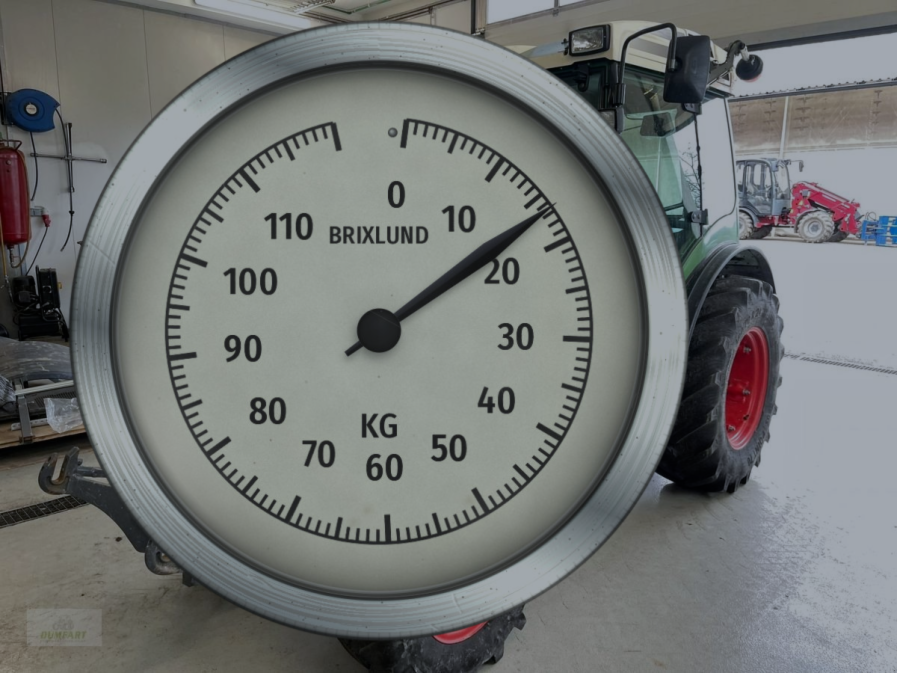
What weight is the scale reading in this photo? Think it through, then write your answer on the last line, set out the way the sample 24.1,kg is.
16.5,kg
